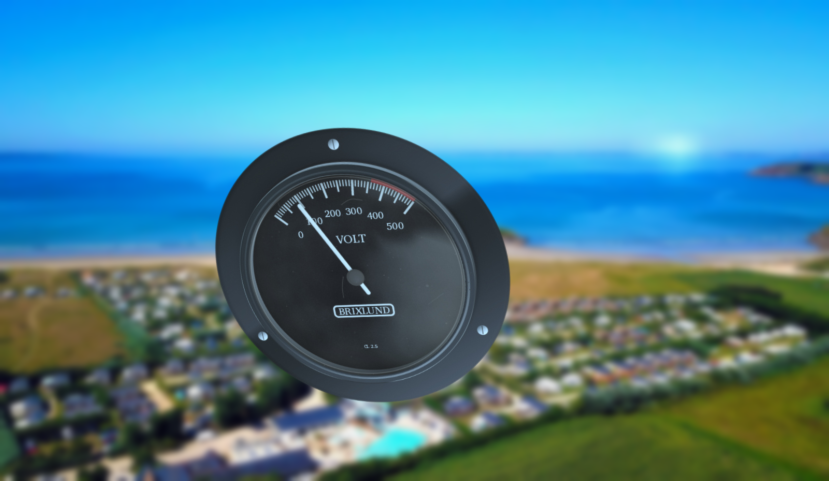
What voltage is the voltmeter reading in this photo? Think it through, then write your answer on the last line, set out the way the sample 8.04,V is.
100,V
